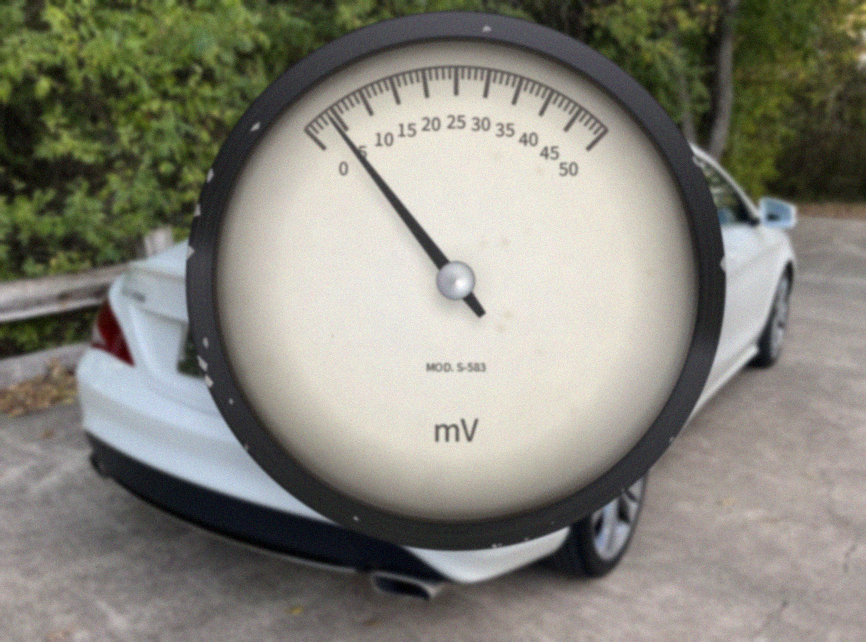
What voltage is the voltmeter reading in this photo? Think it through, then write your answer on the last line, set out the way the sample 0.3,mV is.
4,mV
